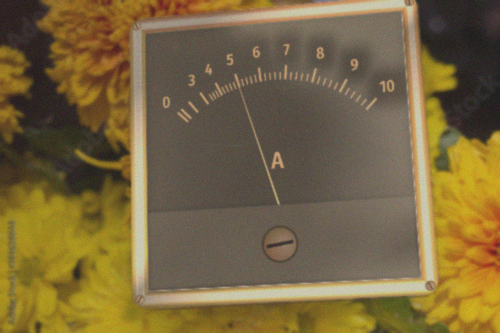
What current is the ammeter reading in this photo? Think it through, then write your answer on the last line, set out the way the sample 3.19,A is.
5,A
